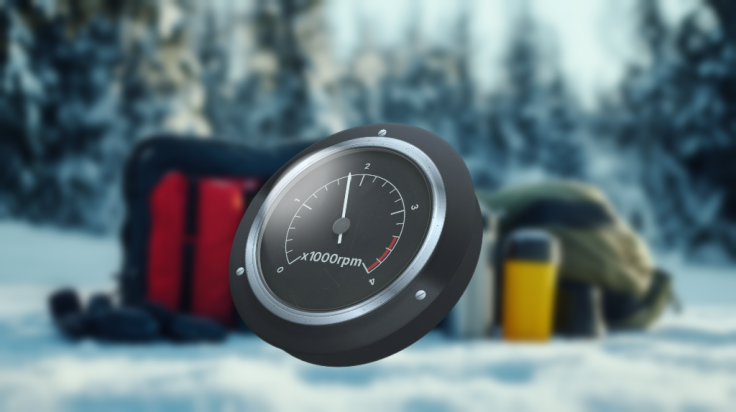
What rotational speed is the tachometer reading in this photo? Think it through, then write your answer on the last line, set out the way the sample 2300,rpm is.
1800,rpm
